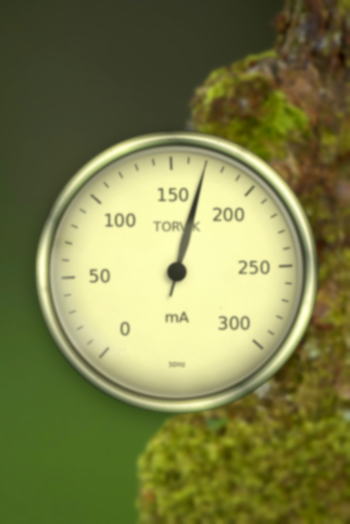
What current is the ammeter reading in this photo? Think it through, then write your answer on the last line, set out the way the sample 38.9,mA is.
170,mA
